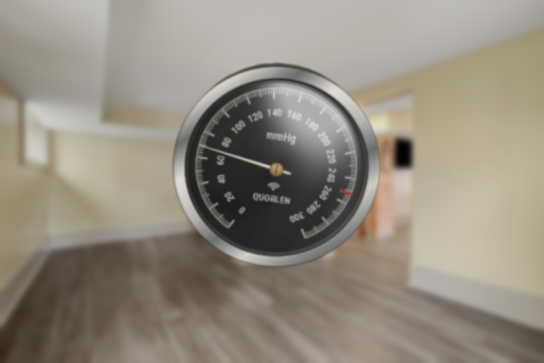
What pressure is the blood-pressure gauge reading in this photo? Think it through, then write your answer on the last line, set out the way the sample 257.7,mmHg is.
70,mmHg
